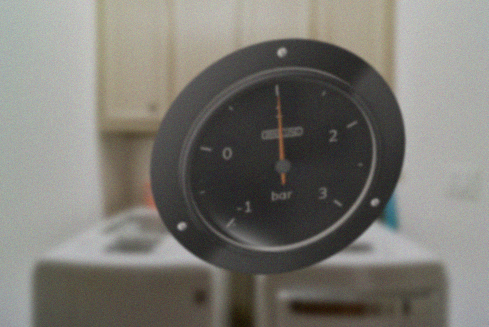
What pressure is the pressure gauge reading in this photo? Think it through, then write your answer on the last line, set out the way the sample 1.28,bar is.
1,bar
